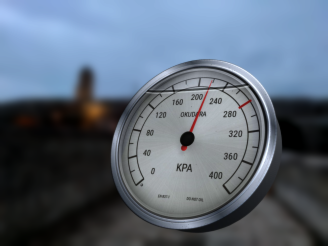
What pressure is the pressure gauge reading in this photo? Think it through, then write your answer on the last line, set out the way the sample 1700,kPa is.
220,kPa
